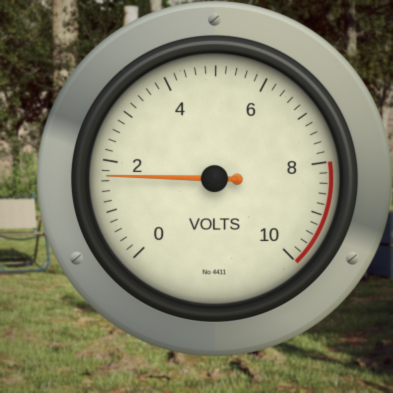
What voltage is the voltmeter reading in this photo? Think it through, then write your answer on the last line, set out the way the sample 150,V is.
1.7,V
